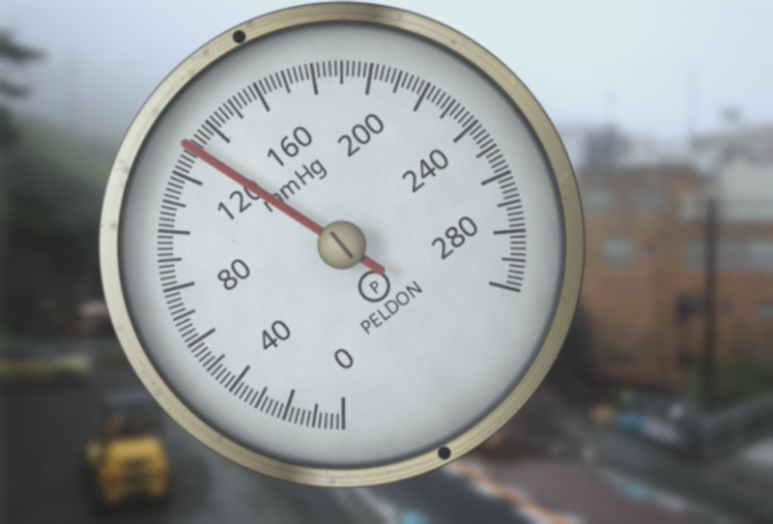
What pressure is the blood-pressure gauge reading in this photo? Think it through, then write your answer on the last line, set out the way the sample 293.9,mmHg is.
130,mmHg
